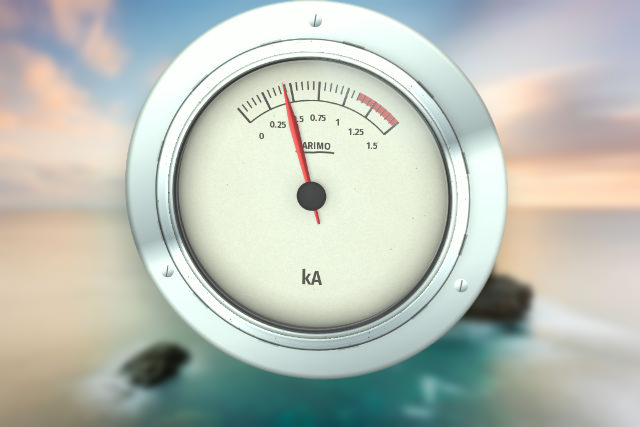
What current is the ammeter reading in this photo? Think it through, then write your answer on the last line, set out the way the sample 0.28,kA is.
0.45,kA
